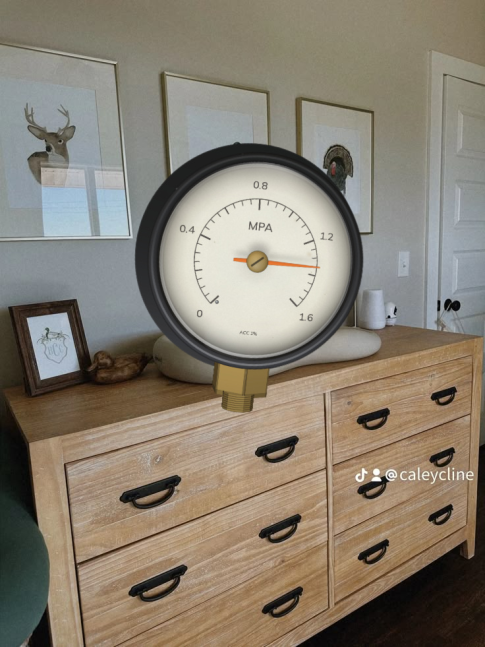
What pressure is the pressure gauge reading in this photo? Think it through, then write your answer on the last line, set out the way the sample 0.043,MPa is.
1.35,MPa
